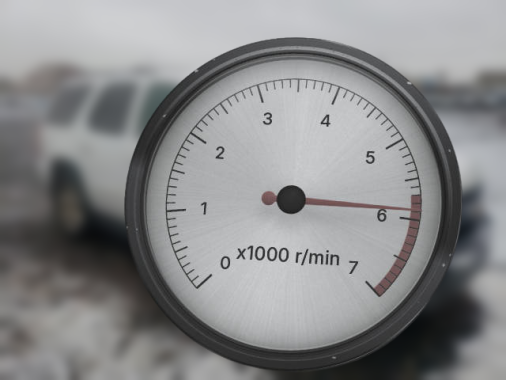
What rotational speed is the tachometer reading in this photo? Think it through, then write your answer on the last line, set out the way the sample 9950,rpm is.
5900,rpm
